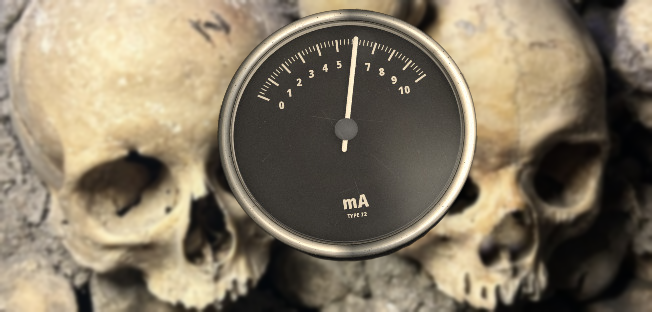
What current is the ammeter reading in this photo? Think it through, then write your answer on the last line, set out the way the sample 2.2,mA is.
6,mA
